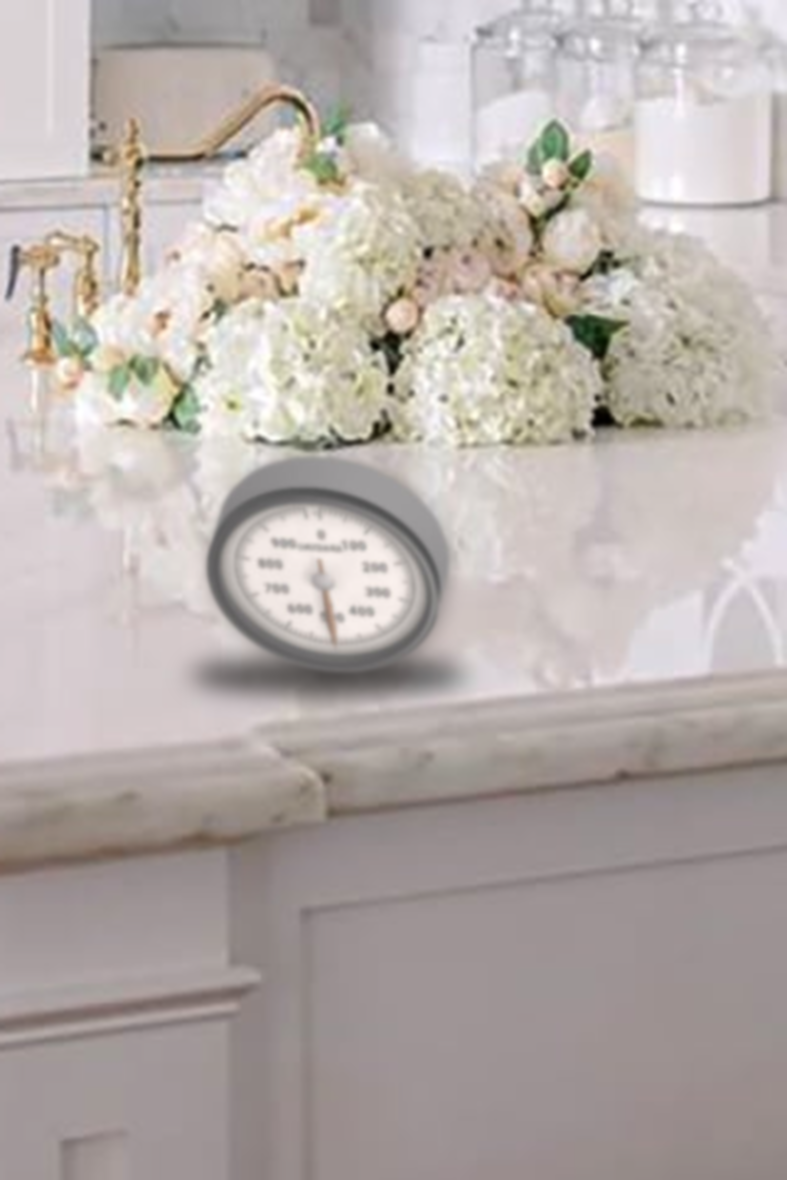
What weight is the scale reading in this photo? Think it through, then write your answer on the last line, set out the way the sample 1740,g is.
500,g
